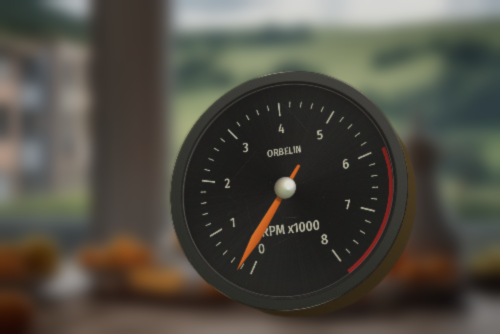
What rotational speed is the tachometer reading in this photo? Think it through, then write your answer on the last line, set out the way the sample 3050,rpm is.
200,rpm
